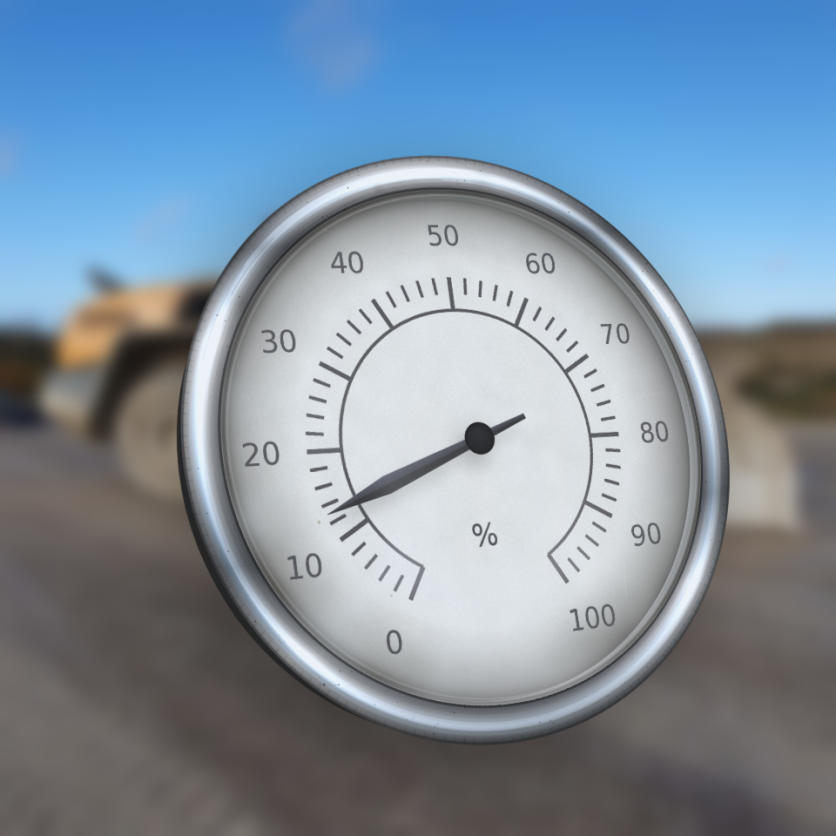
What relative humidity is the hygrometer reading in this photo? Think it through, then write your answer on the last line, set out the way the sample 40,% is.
13,%
